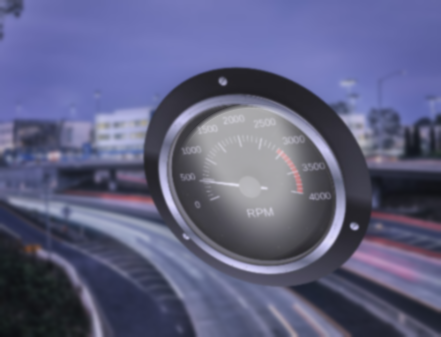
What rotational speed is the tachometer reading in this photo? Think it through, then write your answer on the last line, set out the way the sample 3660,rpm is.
500,rpm
